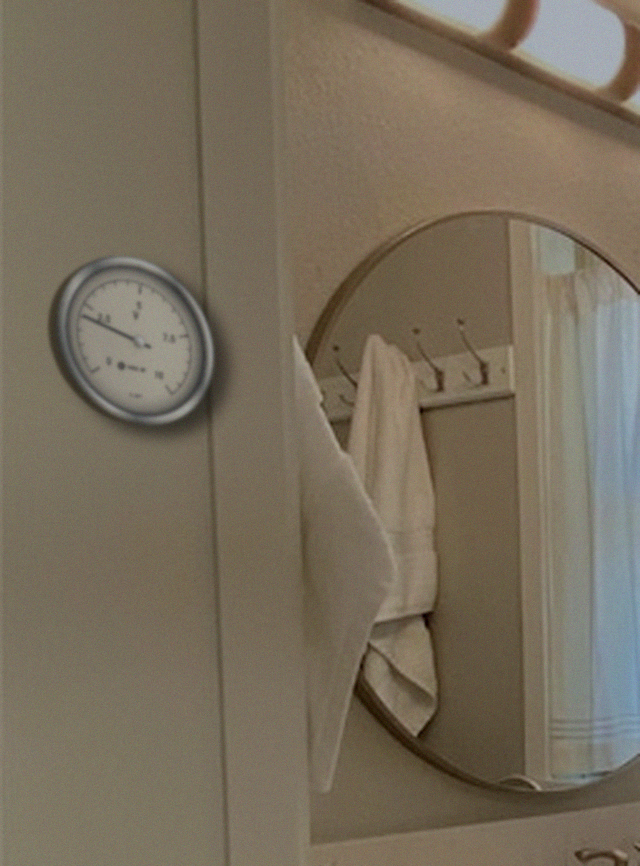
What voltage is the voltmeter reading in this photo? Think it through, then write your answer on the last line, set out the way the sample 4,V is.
2,V
